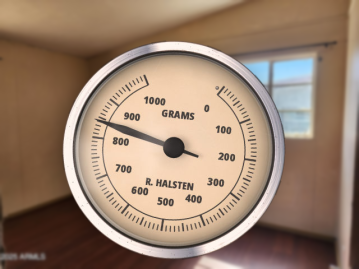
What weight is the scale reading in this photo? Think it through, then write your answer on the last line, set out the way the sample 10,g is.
840,g
